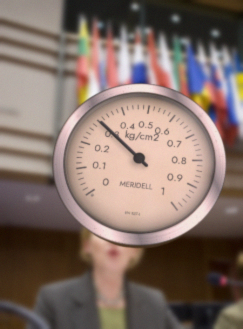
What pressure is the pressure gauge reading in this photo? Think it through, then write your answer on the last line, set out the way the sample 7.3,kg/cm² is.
0.3,kg/cm²
